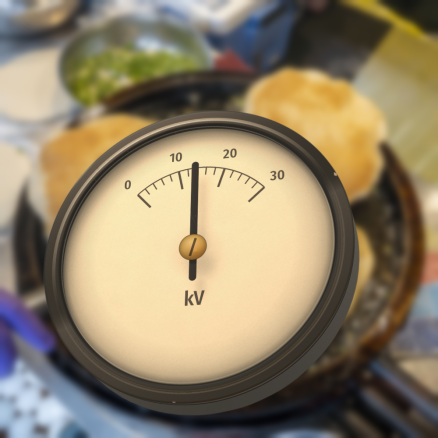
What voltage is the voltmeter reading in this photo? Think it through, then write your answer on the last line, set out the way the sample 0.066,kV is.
14,kV
